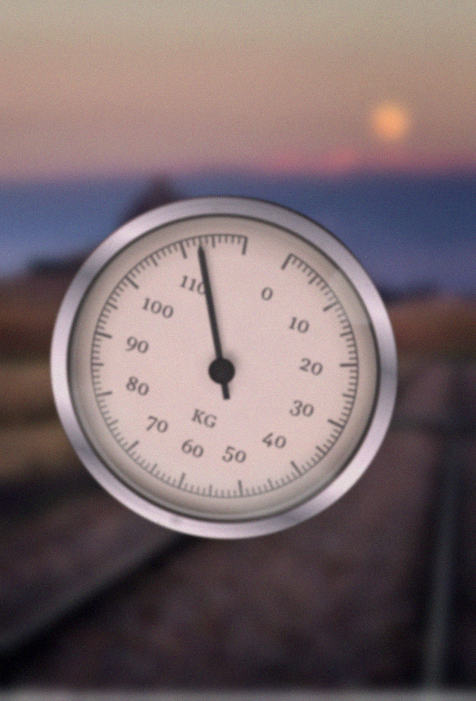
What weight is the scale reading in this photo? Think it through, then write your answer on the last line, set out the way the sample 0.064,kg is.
113,kg
